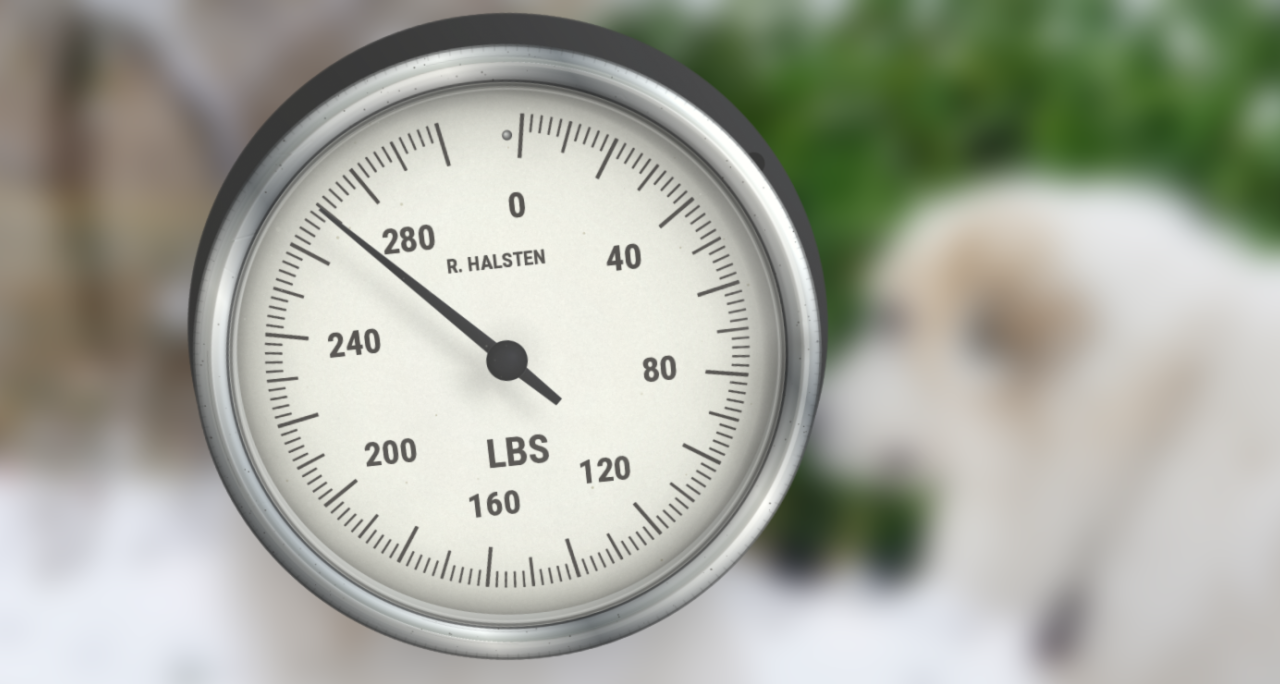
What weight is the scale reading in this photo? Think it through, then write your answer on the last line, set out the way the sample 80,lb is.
270,lb
